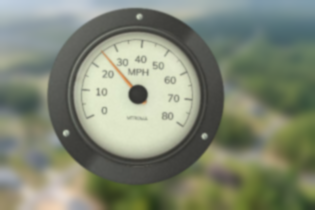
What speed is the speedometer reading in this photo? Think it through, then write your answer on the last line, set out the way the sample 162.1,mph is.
25,mph
